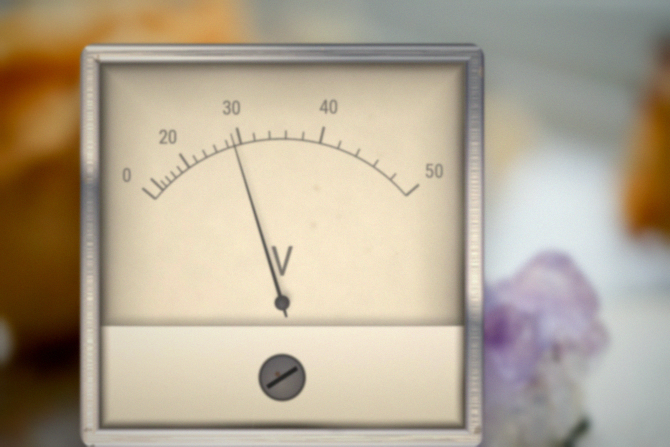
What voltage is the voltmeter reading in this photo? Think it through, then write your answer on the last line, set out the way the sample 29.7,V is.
29,V
